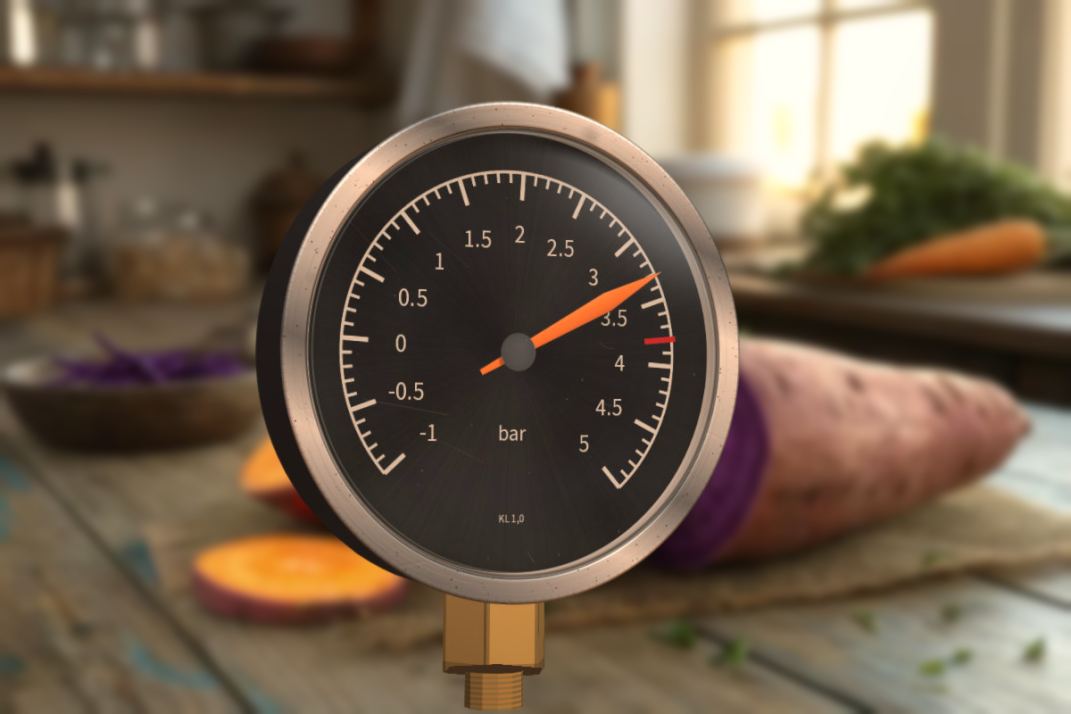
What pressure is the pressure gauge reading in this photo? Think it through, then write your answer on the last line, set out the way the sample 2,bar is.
3.3,bar
